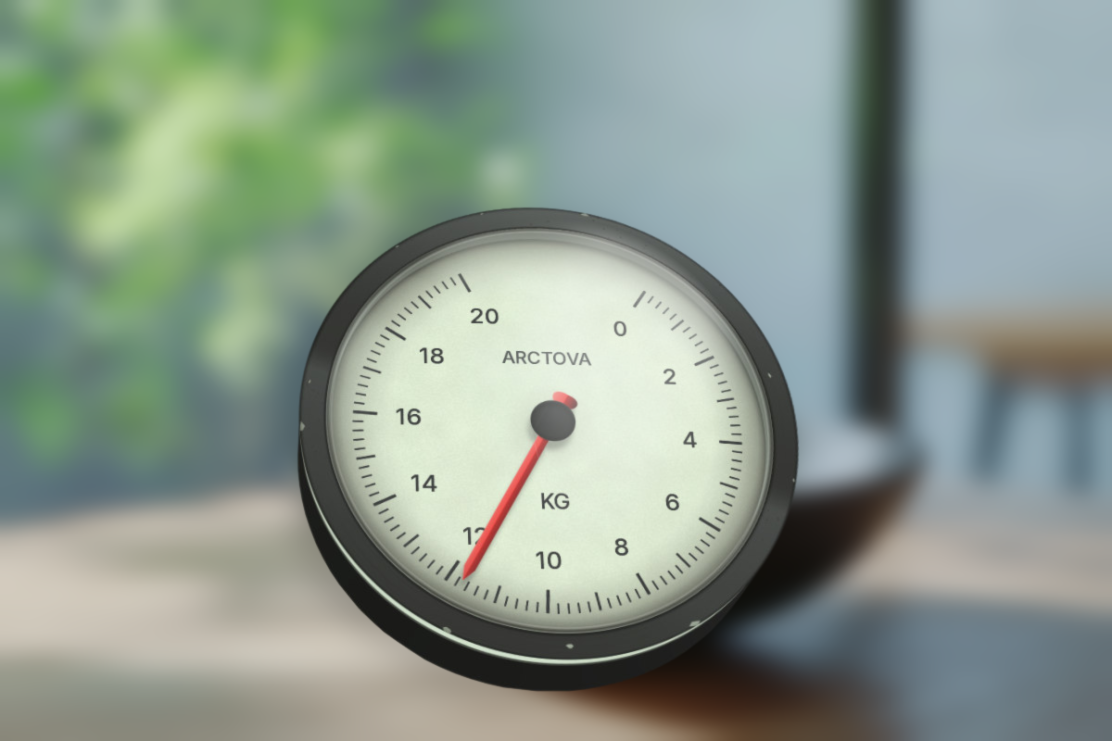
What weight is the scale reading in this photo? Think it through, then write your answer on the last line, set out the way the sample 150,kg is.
11.7,kg
